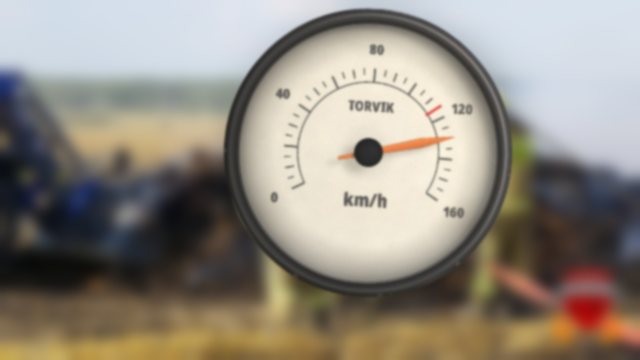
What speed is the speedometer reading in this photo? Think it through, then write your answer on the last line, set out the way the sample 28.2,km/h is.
130,km/h
